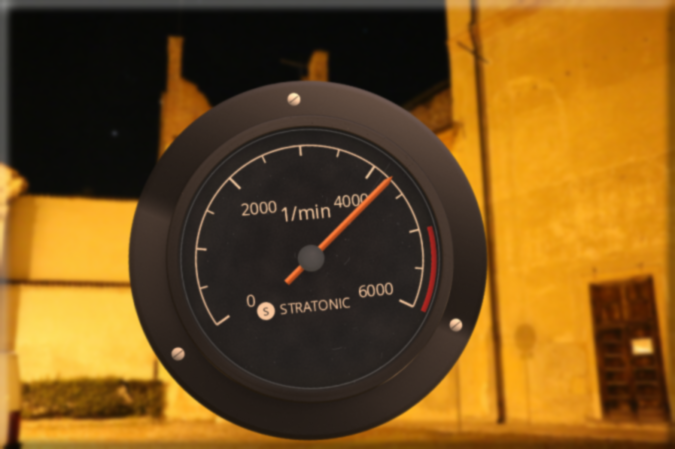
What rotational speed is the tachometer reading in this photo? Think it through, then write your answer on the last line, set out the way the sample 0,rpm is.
4250,rpm
